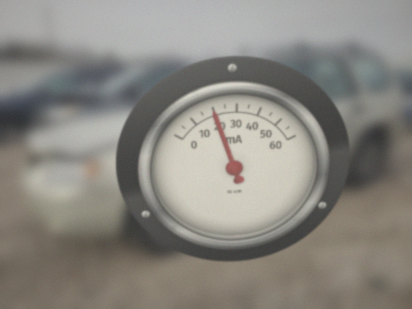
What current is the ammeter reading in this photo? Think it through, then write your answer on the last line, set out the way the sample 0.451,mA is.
20,mA
